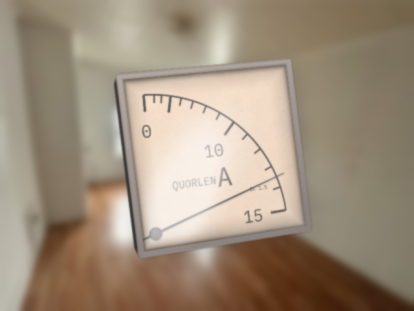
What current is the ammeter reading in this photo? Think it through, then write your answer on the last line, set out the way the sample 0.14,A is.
13.5,A
